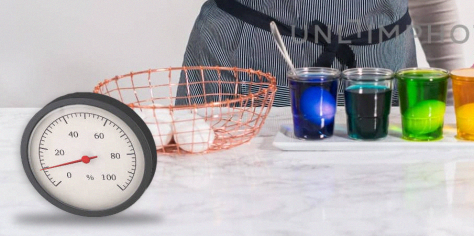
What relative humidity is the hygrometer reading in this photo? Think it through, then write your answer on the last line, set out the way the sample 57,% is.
10,%
